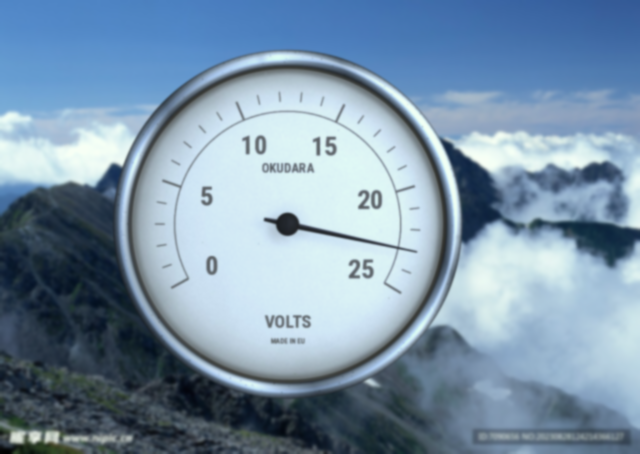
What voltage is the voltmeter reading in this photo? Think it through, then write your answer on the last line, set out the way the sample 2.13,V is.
23,V
